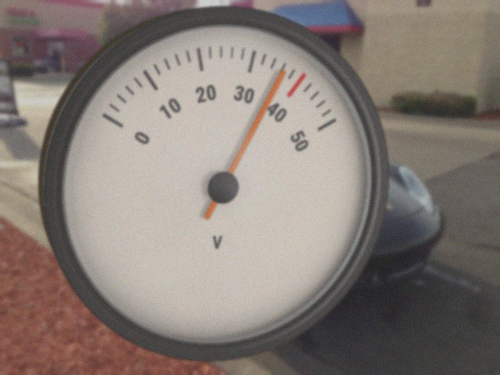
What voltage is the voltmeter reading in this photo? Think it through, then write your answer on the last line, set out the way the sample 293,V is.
36,V
